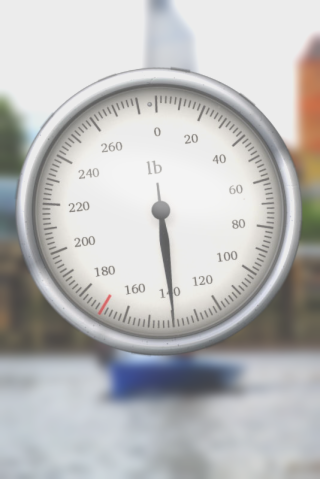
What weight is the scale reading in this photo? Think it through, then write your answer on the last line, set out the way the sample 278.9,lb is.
140,lb
